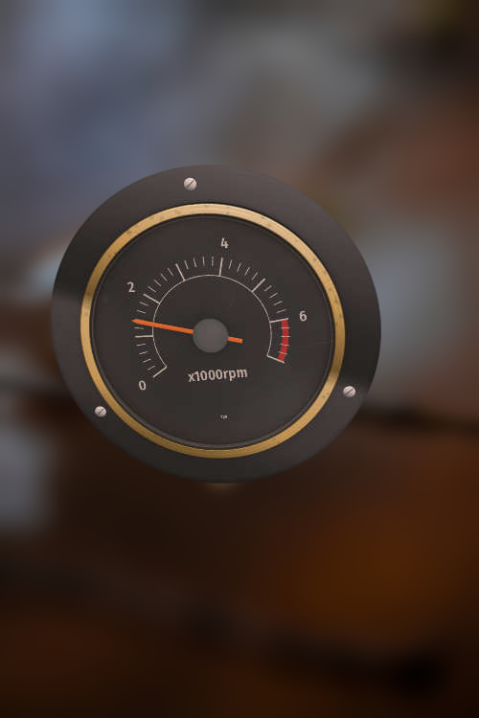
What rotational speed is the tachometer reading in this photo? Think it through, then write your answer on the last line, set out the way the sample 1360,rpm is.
1400,rpm
